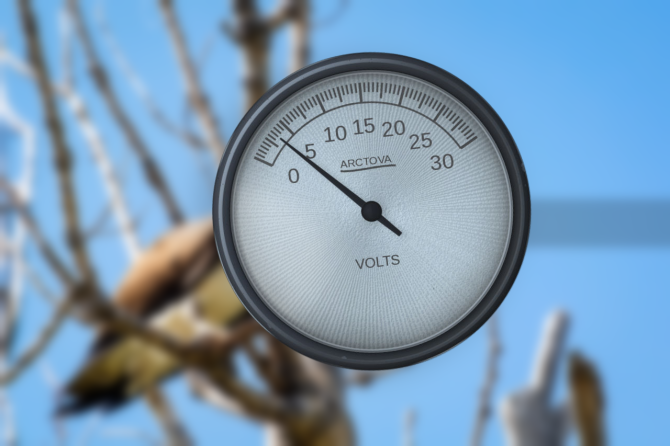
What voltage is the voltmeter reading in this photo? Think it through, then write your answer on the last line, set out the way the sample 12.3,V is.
3.5,V
